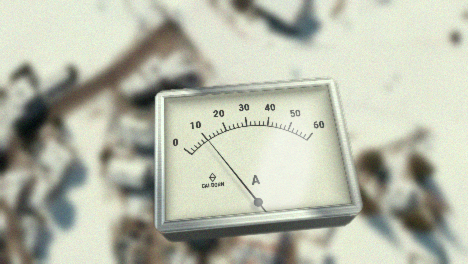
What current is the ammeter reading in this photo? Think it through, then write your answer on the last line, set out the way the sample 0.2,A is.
10,A
